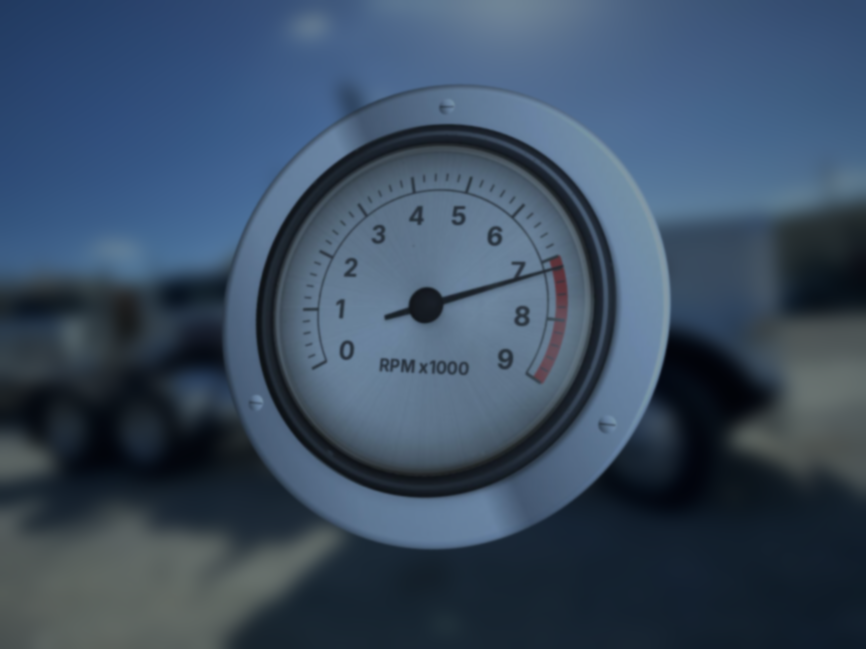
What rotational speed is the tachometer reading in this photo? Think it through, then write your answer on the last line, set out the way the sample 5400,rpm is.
7200,rpm
